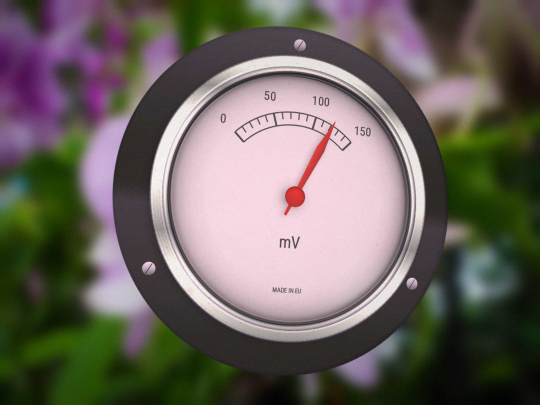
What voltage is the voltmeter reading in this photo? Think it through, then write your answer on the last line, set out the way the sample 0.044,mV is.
120,mV
